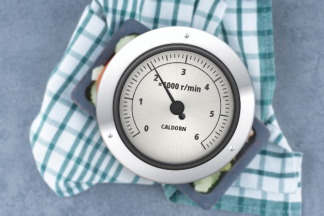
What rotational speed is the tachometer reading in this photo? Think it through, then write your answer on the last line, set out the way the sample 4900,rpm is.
2100,rpm
